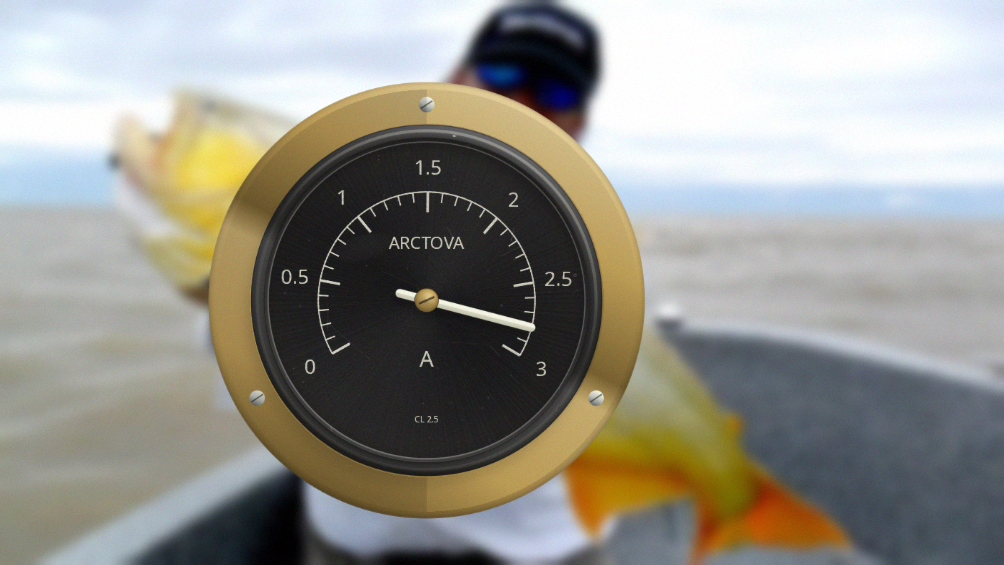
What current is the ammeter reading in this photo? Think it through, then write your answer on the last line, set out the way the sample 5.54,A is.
2.8,A
